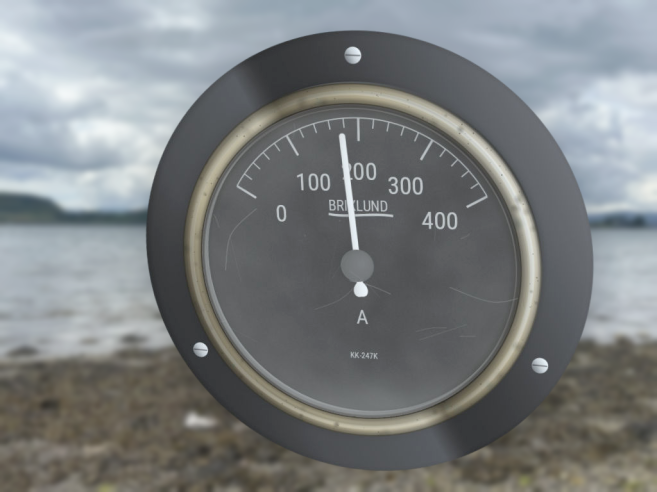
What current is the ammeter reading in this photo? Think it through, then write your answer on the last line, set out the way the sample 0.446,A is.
180,A
